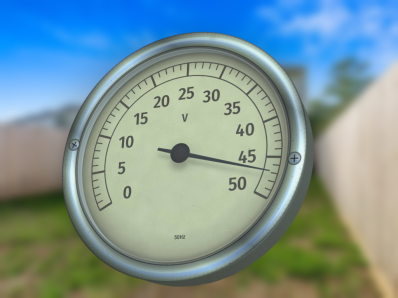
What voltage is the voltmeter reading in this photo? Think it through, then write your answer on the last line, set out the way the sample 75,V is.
47,V
